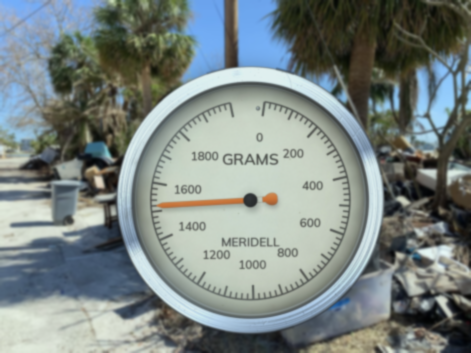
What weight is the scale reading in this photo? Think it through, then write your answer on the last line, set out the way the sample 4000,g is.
1520,g
